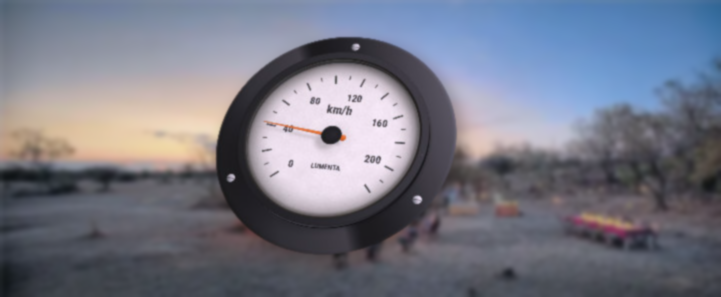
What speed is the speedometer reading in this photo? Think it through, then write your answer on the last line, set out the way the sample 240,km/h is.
40,km/h
